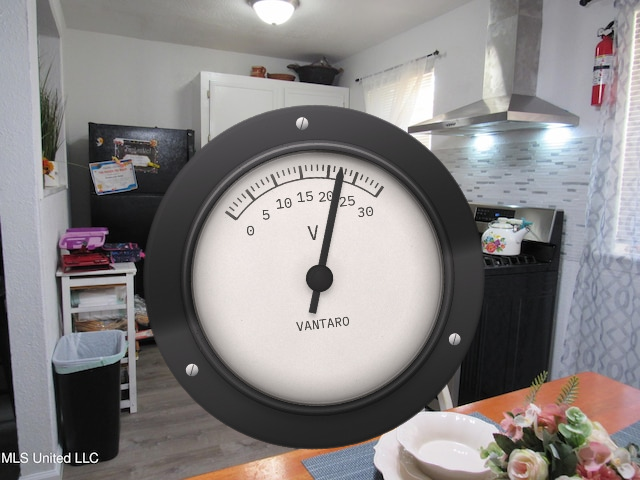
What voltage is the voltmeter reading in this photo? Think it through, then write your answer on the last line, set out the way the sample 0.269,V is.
22,V
